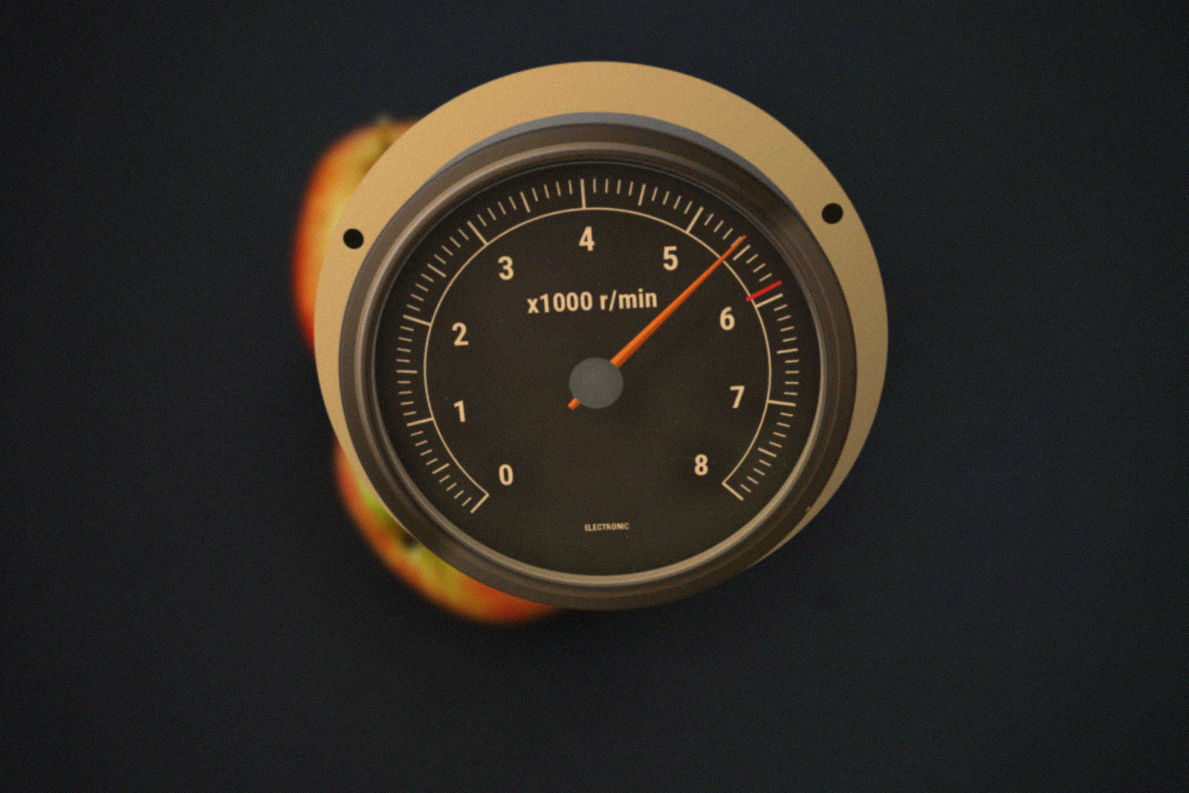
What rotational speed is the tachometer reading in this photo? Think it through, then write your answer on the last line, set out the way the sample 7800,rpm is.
5400,rpm
